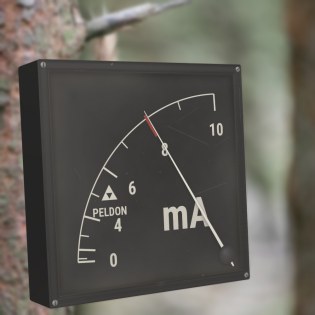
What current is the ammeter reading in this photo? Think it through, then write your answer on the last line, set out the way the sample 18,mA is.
8,mA
